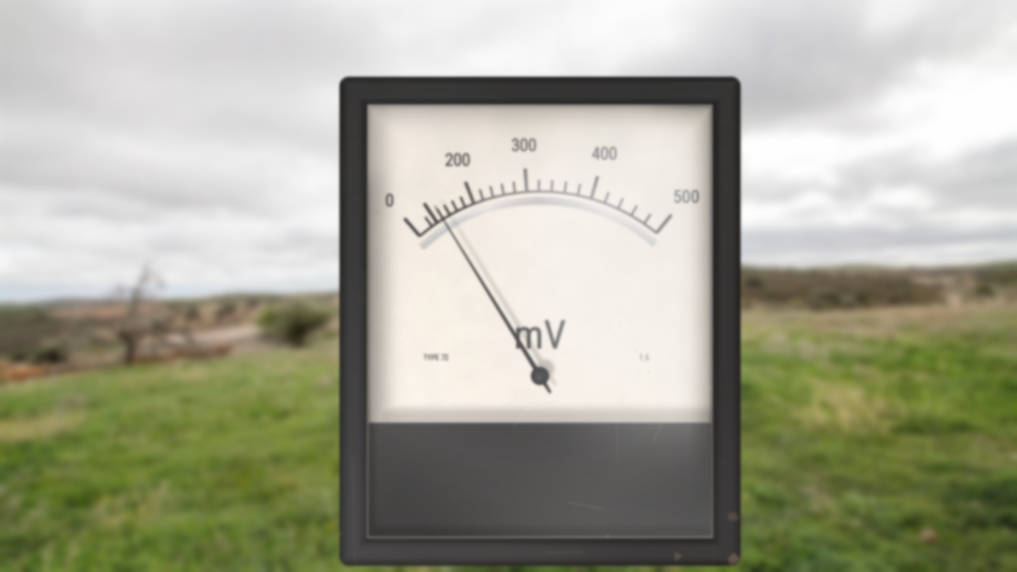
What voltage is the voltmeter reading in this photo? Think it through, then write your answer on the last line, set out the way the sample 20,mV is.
120,mV
